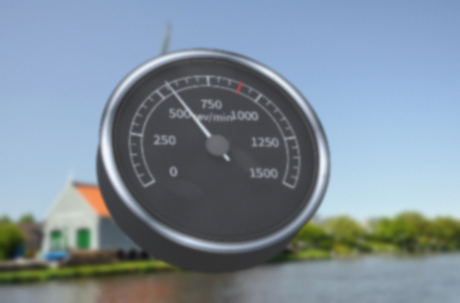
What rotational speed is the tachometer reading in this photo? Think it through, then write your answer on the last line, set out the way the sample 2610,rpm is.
550,rpm
